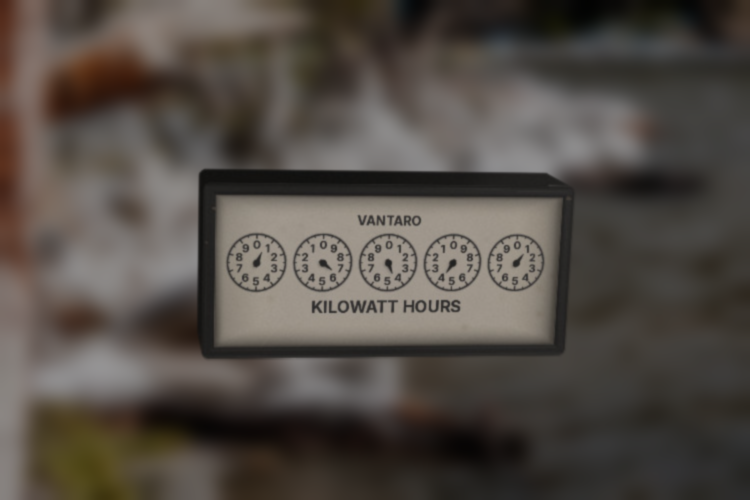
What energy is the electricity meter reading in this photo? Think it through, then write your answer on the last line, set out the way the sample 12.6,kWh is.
6441,kWh
